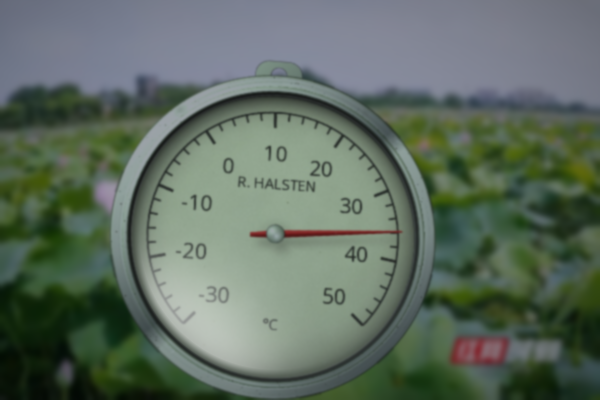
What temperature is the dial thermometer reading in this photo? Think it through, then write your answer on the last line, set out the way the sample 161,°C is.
36,°C
